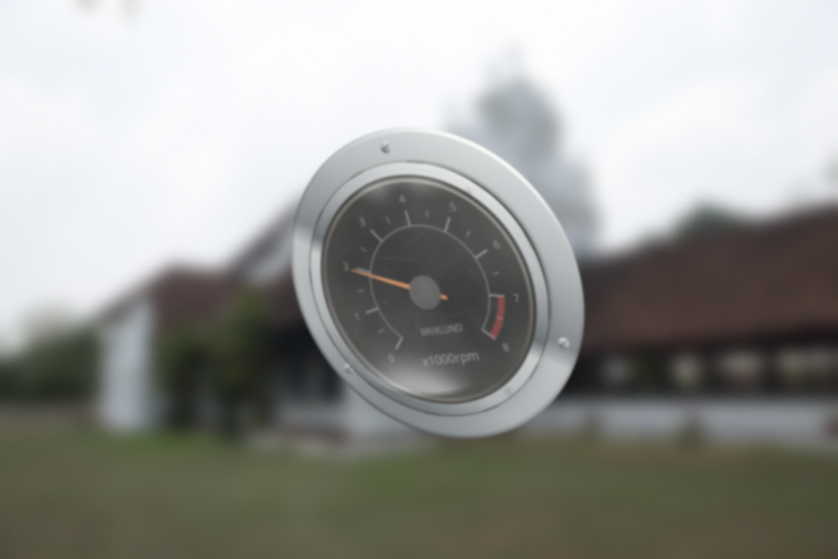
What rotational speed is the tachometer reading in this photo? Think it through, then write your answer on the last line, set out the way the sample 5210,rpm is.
2000,rpm
